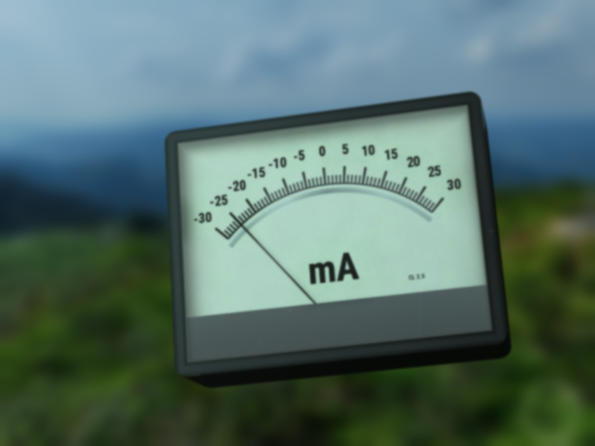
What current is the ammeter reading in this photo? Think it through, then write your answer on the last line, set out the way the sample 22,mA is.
-25,mA
